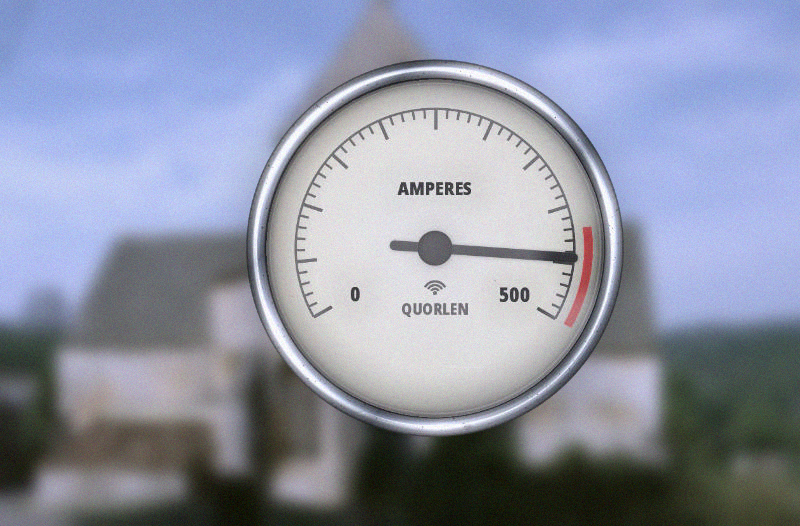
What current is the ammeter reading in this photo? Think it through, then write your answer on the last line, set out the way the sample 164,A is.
445,A
